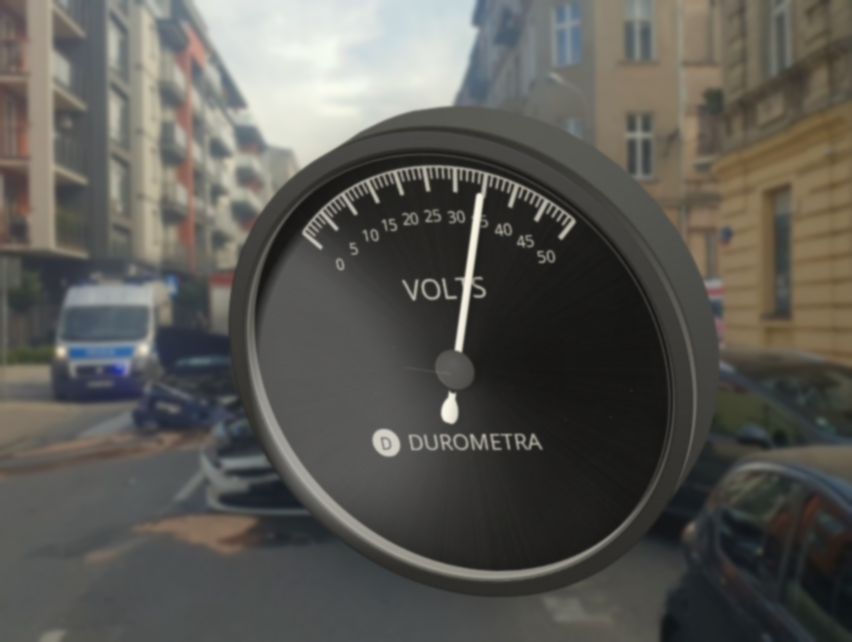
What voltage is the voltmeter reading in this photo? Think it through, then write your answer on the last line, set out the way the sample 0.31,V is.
35,V
